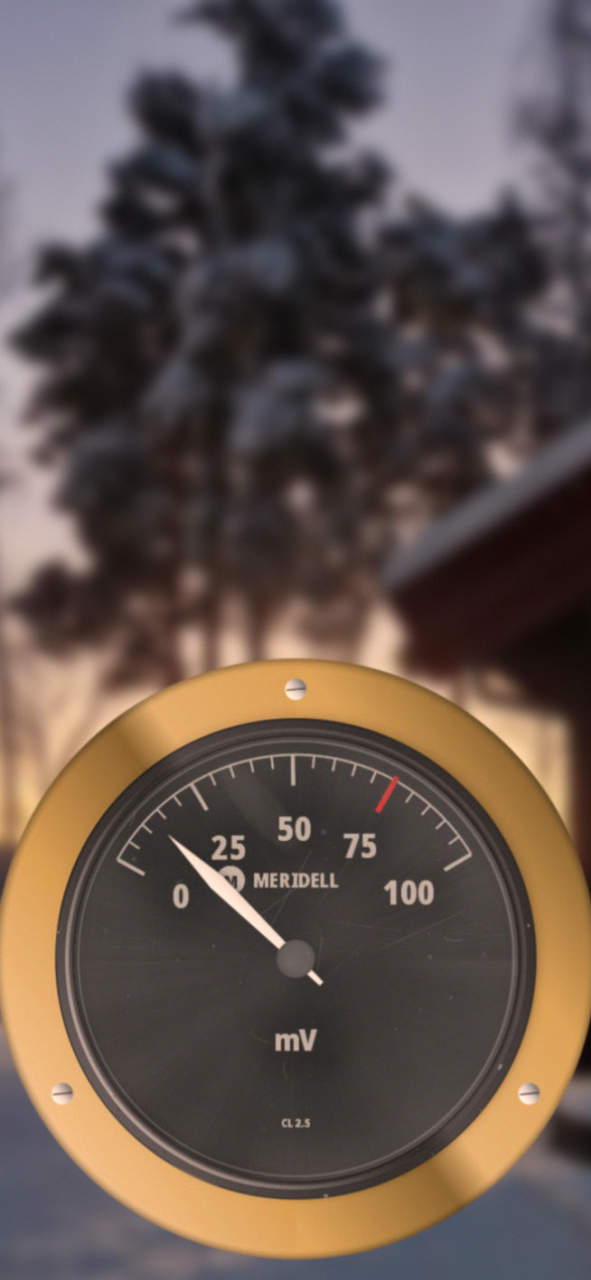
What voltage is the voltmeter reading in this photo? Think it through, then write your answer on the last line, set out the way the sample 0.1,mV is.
12.5,mV
